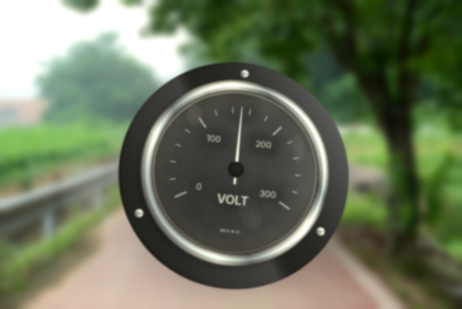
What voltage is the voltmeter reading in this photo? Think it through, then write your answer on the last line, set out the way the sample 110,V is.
150,V
